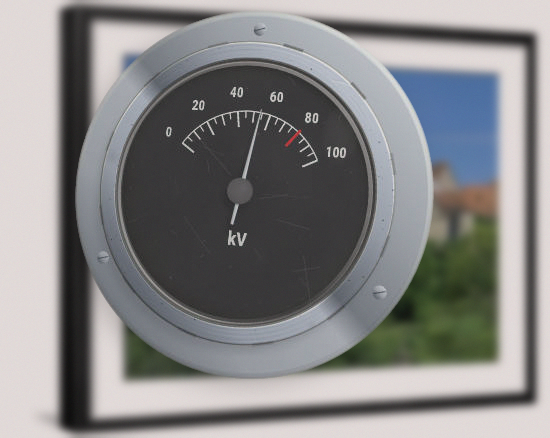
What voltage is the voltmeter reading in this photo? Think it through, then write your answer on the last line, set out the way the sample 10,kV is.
55,kV
